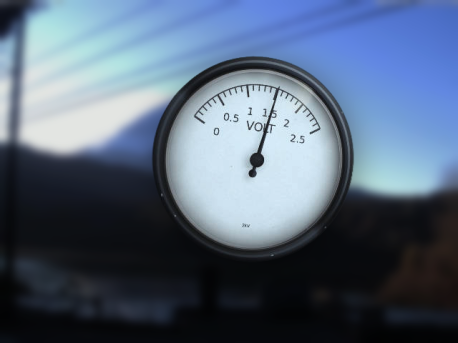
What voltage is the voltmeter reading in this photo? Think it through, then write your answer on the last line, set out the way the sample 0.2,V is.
1.5,V
